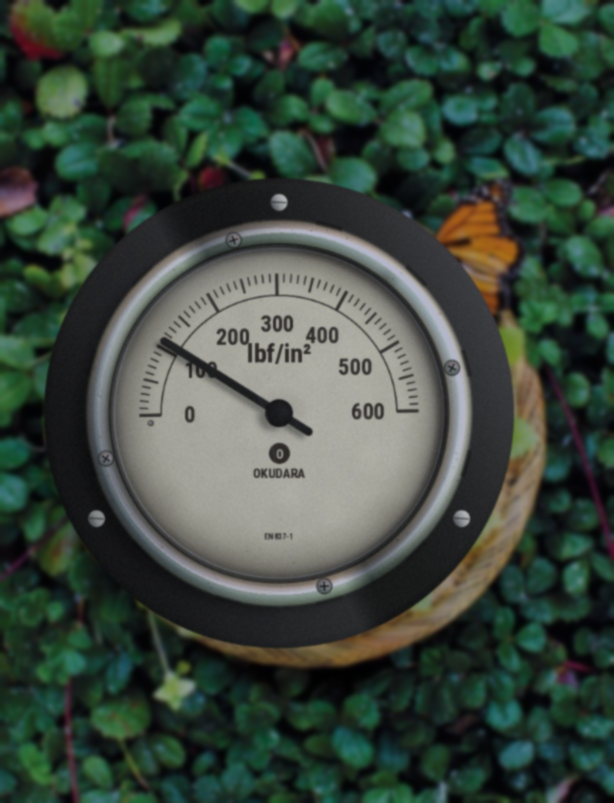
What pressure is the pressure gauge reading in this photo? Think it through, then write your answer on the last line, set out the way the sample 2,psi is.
110,psi
